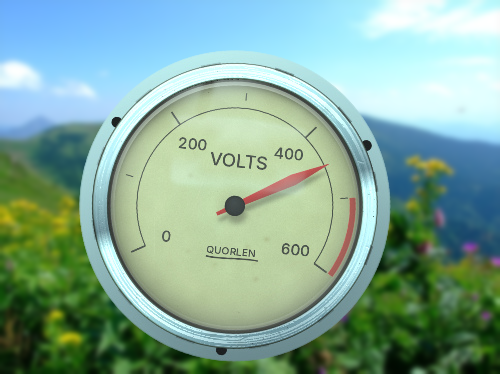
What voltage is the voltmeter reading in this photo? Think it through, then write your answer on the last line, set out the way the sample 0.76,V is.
450,V
